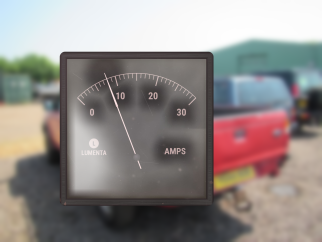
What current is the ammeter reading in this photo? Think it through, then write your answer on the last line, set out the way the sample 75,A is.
8,A
